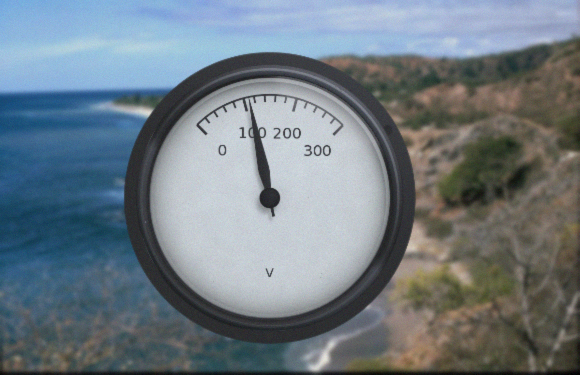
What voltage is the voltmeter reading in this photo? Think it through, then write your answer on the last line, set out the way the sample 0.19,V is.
110,V
